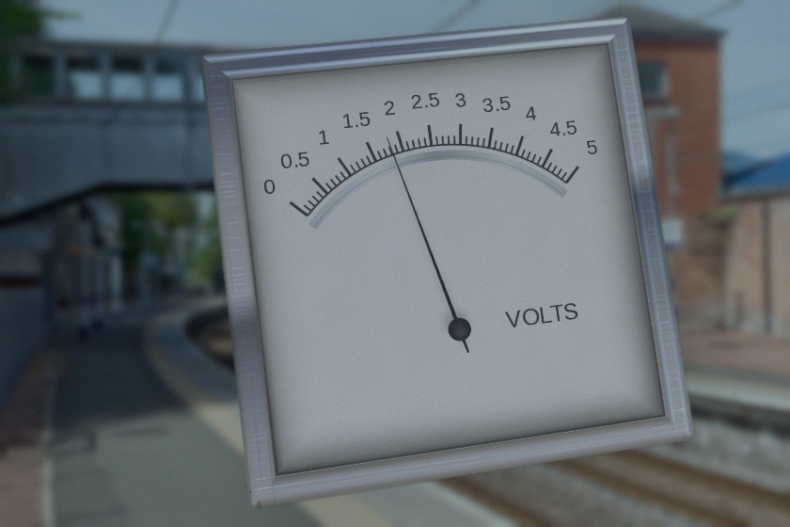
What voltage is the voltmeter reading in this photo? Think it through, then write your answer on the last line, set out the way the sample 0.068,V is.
1.8,V
